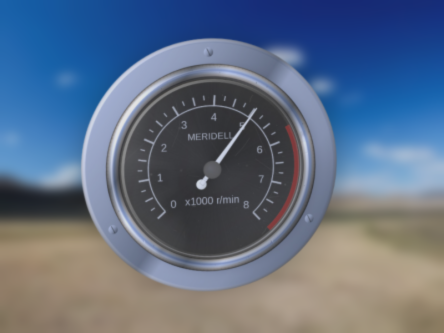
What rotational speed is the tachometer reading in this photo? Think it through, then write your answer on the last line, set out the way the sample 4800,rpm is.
5000,rpm
